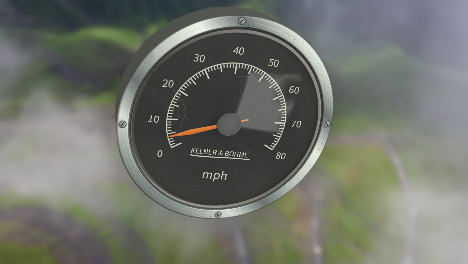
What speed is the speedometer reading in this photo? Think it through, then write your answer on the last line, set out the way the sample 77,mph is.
5,mph
